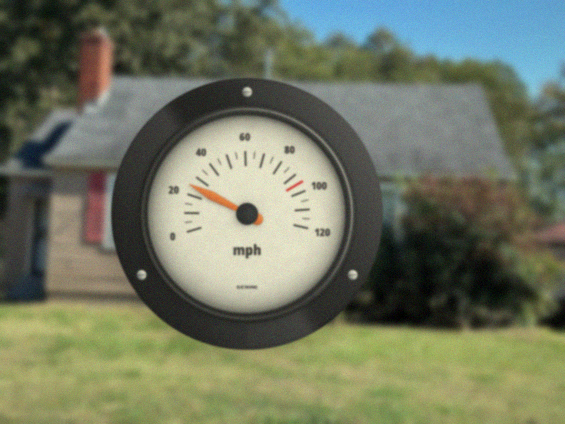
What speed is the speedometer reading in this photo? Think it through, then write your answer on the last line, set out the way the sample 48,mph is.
25,mph
